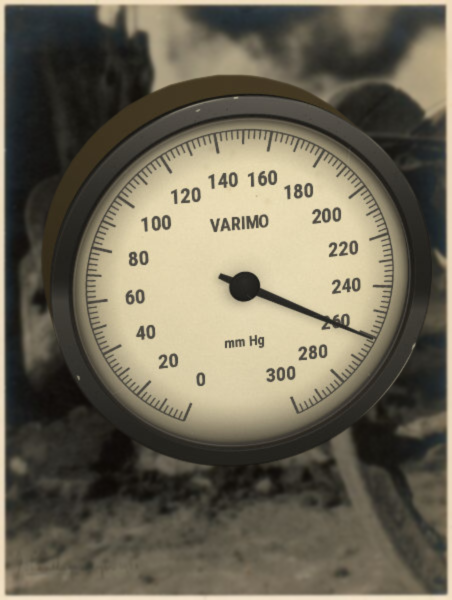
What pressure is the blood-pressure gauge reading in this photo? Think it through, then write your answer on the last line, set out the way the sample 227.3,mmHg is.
260,mmHg
